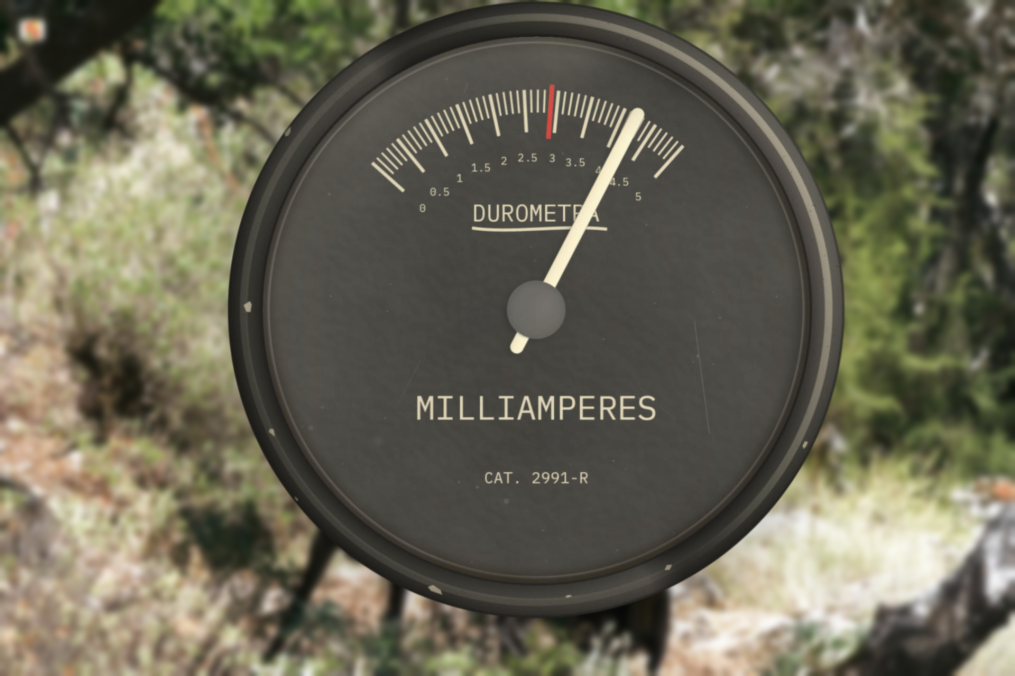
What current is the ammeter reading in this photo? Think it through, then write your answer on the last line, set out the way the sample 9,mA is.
4.2,mA
